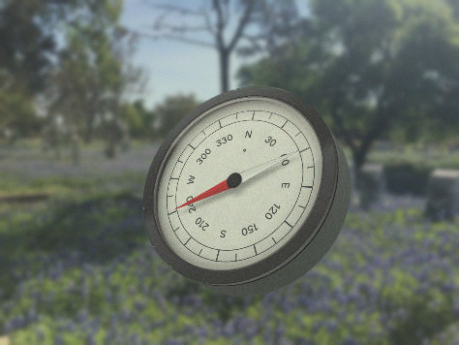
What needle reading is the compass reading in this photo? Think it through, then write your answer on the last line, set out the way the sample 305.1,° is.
240,°
